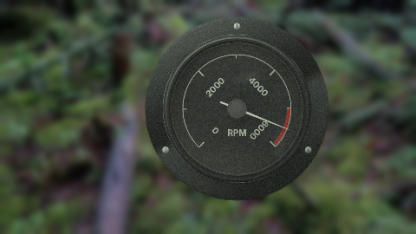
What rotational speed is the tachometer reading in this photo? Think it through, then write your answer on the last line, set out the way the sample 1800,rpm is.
5500,rpm
